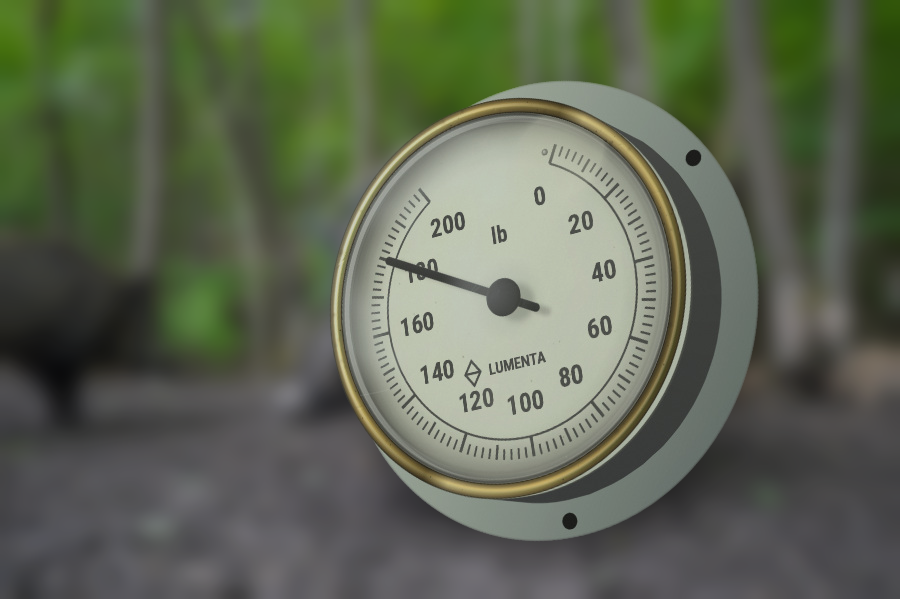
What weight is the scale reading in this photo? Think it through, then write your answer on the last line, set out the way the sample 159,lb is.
180,lb
